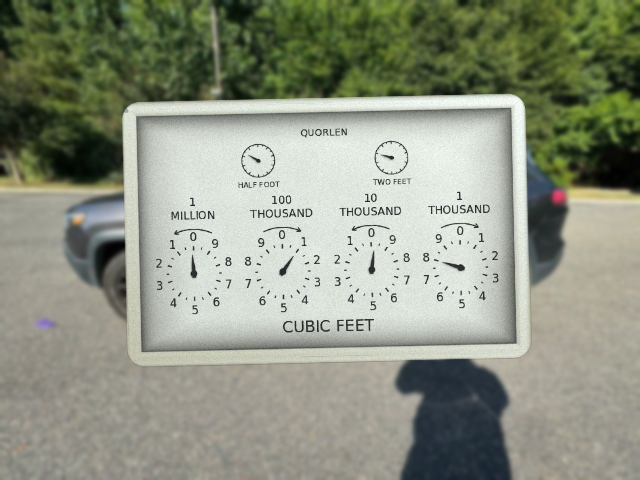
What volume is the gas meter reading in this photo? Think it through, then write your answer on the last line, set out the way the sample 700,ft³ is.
9800,ft³
